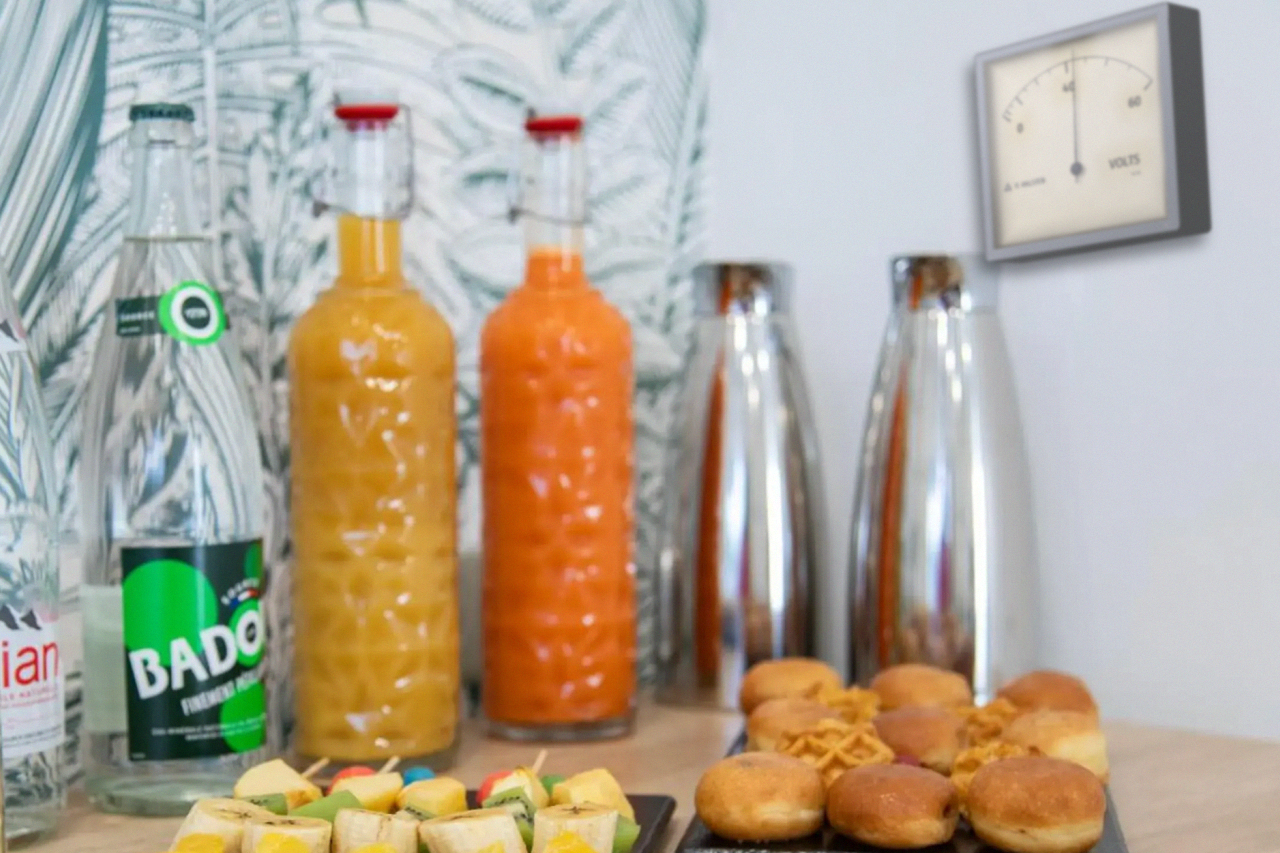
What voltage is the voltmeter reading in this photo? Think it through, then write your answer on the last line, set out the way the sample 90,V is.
42.5,V
